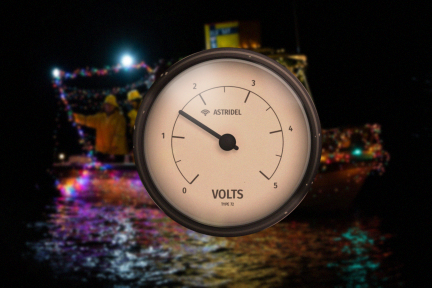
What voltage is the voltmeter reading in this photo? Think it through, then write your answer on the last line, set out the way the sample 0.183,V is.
1.5,V
